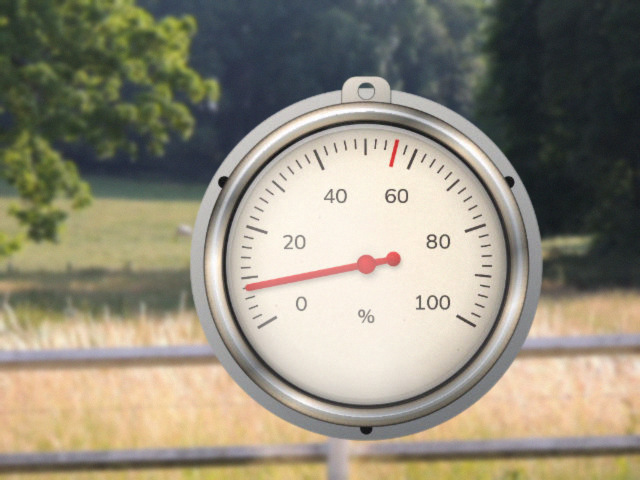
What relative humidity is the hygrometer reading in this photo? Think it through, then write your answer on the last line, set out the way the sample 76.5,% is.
8,%
